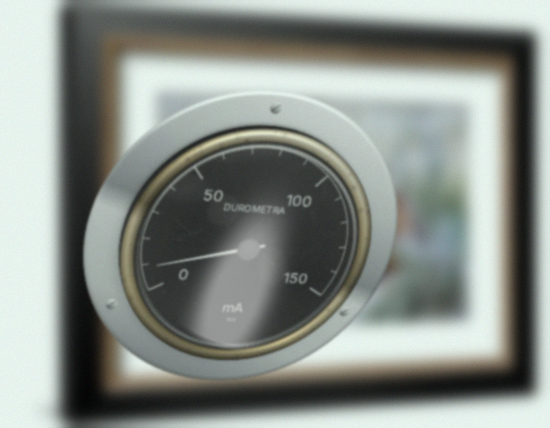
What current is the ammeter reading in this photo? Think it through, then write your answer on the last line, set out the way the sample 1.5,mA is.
10,mA
